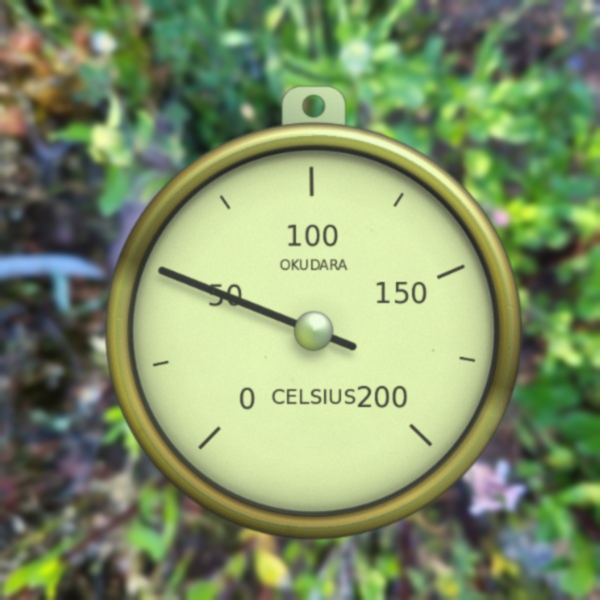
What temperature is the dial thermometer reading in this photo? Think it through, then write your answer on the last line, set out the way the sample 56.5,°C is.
50,°C
